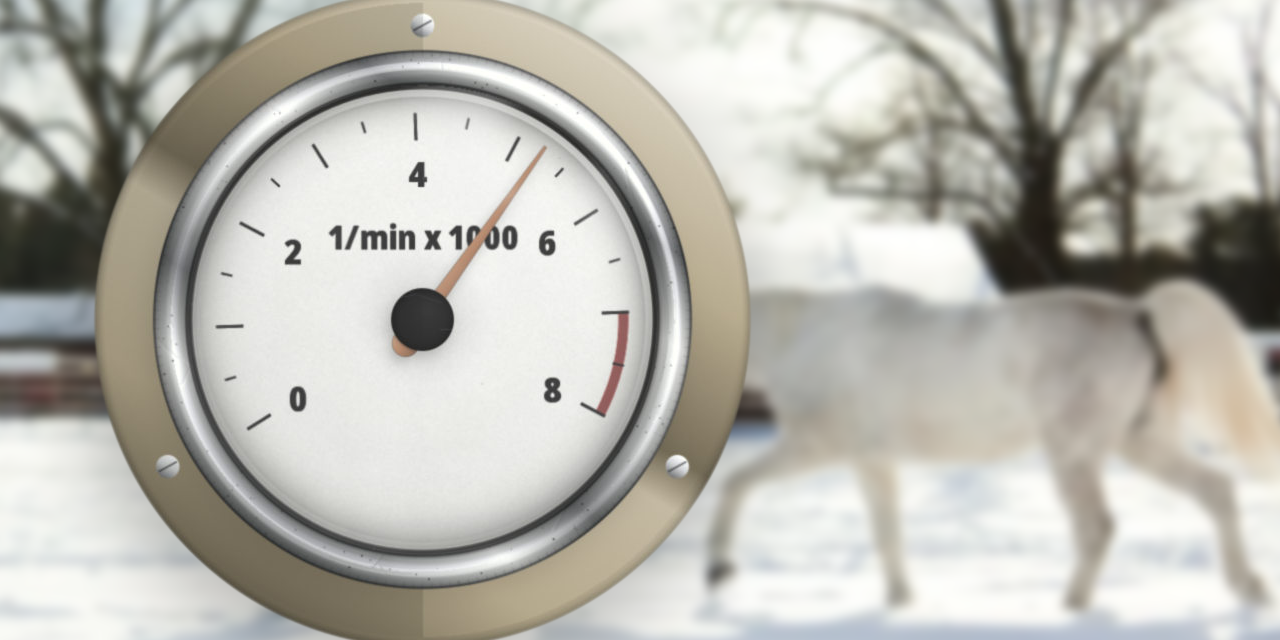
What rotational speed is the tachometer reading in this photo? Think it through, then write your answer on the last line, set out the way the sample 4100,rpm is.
5250,rpm
